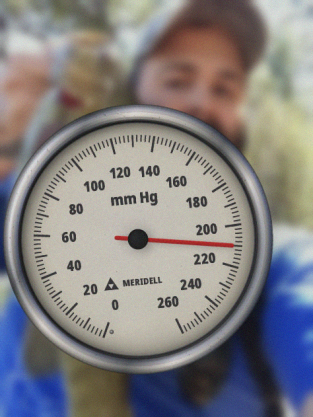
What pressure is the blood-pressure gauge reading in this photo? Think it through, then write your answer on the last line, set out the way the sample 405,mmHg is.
210,mmHg
